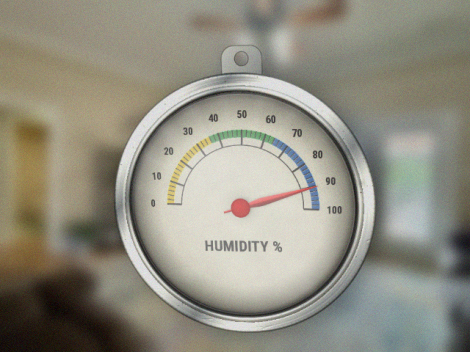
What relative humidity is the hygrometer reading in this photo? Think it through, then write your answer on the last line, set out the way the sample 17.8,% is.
90,%
